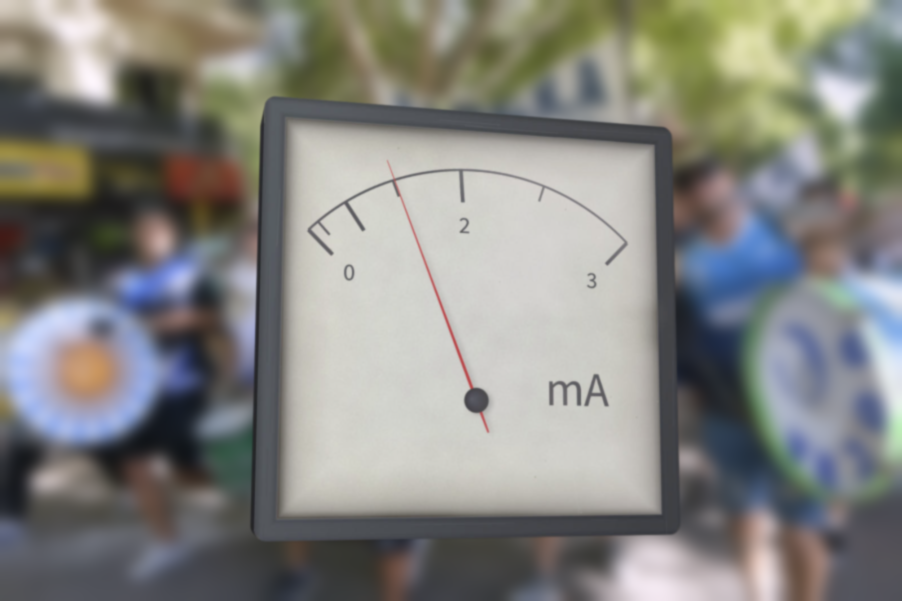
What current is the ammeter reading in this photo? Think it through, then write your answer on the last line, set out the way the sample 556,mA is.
1.5,mA
